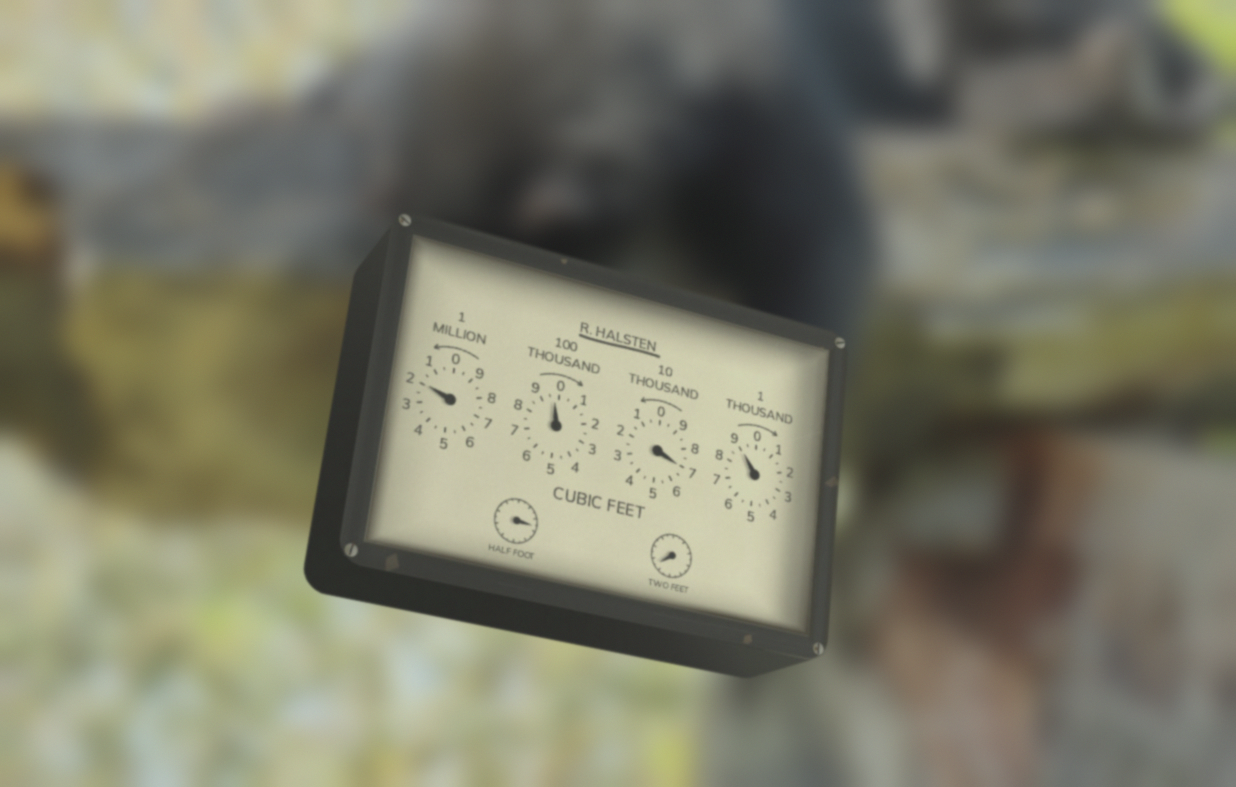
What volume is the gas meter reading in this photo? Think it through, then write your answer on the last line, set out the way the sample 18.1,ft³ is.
196900,ft³
